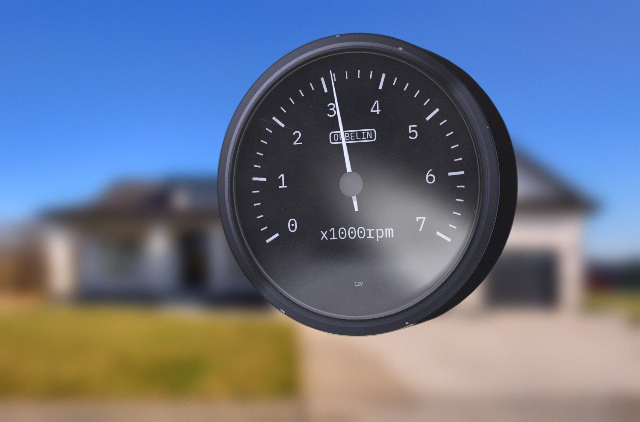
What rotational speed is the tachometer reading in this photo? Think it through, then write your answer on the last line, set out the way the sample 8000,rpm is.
3200,rpm
